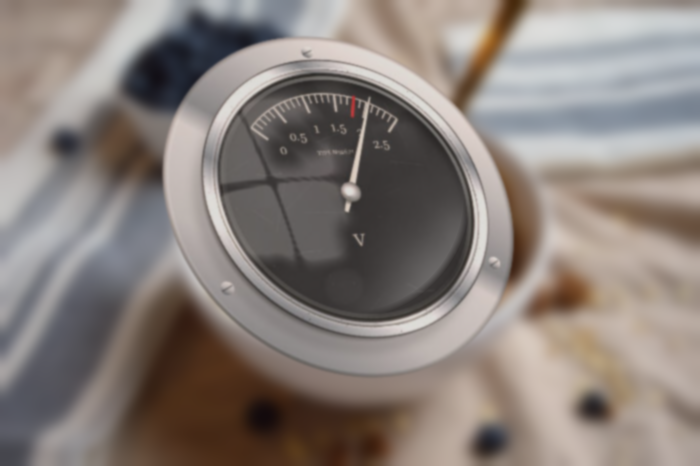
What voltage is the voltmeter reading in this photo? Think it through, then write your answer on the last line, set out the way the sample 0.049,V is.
2,V
